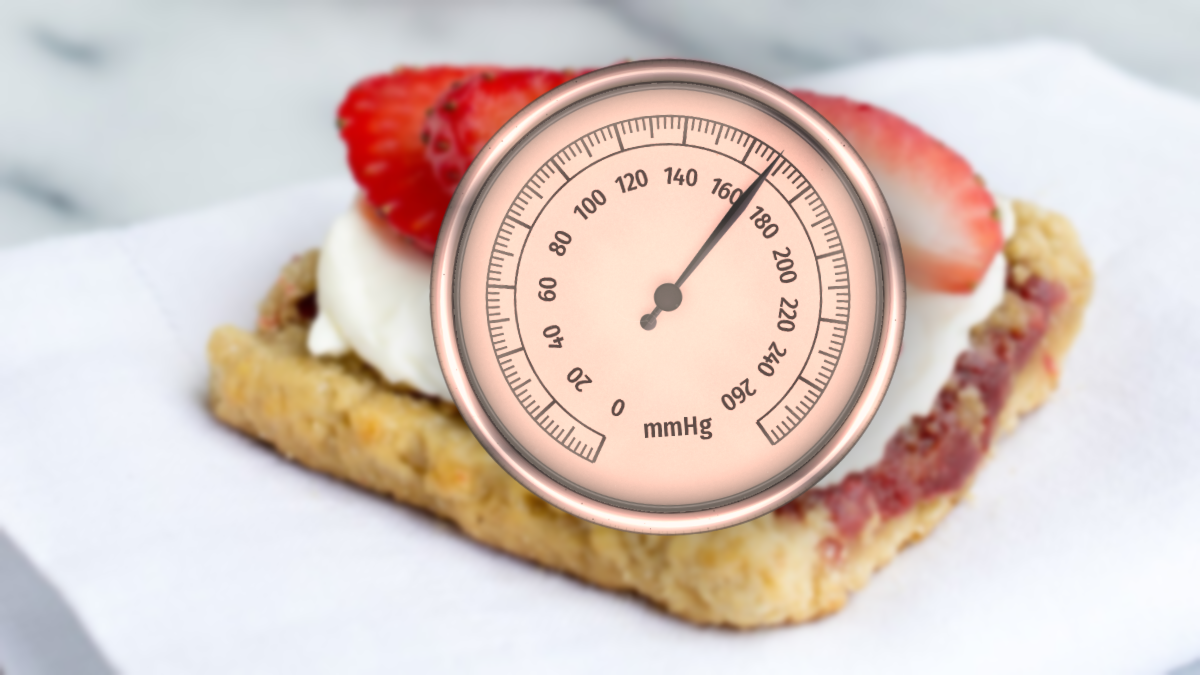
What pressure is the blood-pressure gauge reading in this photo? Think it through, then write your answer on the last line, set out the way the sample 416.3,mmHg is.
168,mmHg
